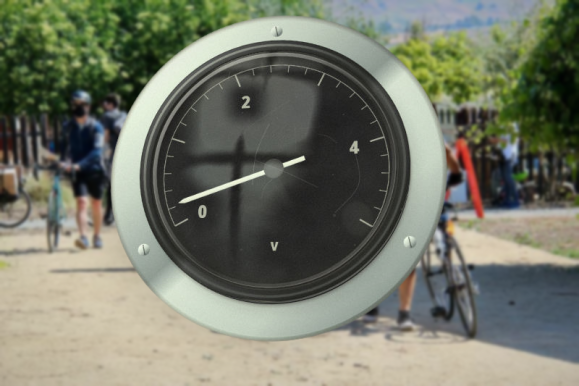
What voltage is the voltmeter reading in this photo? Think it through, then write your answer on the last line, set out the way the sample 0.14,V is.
0.2,V
